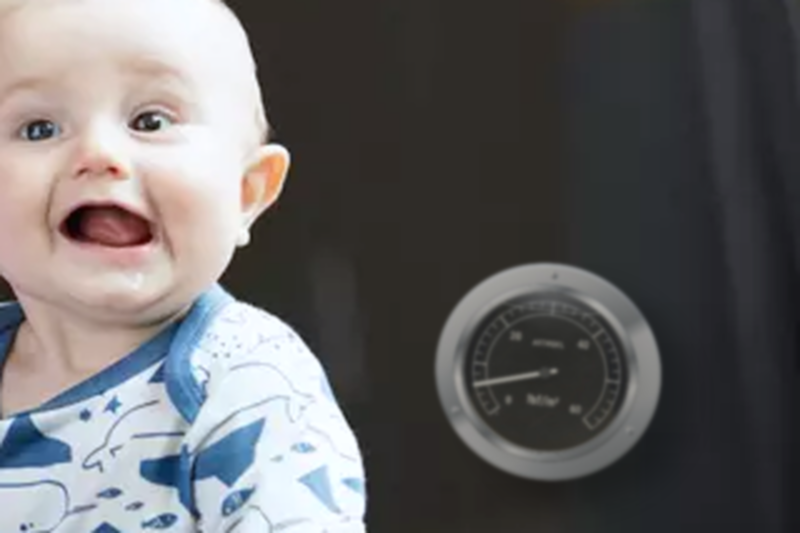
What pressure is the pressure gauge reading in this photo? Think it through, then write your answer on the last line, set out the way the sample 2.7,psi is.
6,psi
